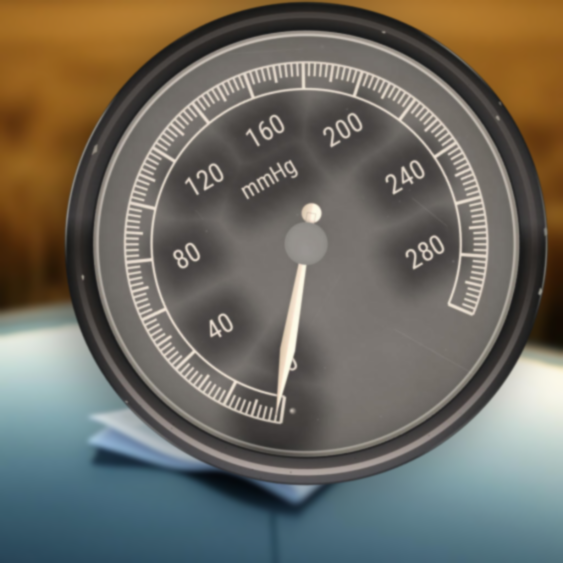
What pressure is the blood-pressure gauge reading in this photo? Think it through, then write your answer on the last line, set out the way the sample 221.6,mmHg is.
2,mmHg
